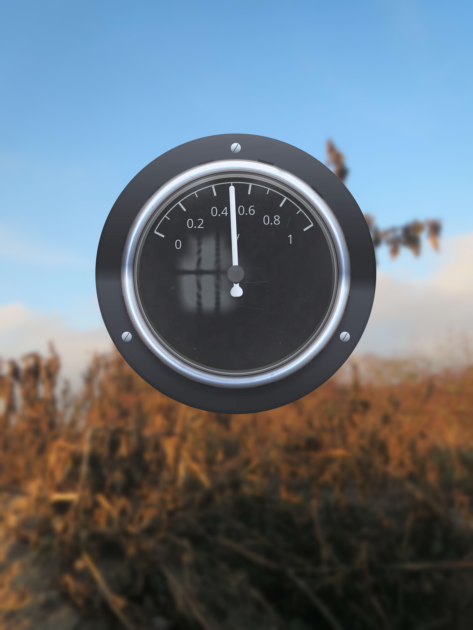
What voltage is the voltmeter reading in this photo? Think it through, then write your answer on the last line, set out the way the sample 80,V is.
0.5,V
